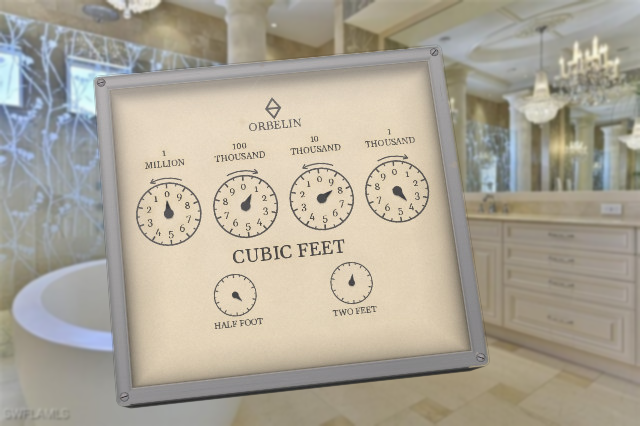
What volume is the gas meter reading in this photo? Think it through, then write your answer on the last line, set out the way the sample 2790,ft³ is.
8400,ft³
